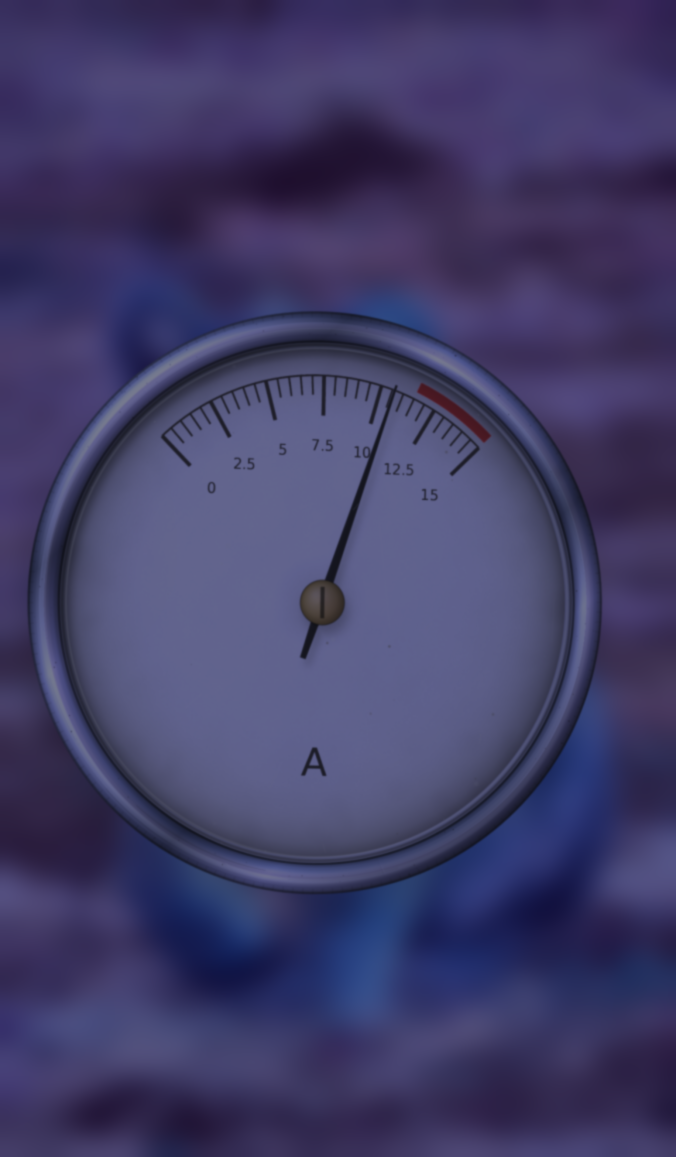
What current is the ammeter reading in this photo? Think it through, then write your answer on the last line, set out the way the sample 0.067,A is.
10.5,A
